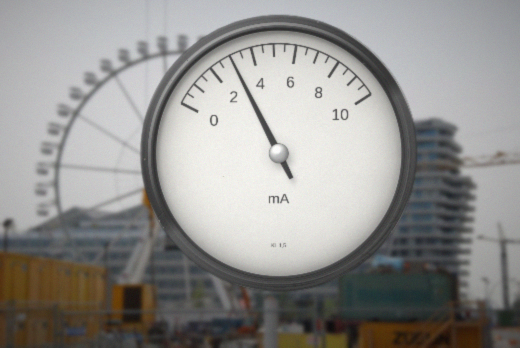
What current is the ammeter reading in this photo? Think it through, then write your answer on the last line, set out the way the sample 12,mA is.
3,mA
